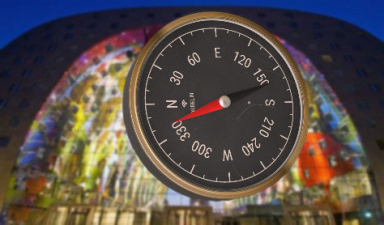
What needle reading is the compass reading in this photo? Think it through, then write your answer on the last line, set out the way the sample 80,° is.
340,°
